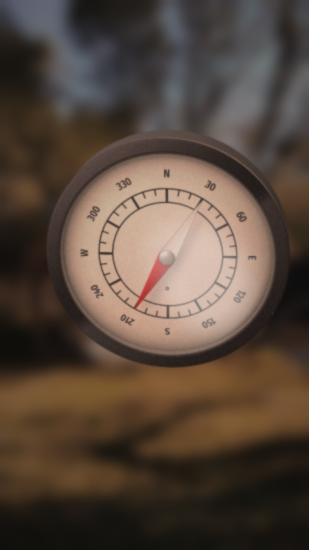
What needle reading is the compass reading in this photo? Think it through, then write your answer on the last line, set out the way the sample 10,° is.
210,°
